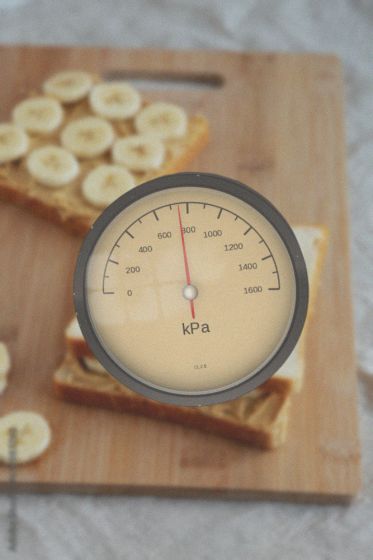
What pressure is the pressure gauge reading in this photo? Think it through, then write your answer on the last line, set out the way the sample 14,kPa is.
750,kPa
